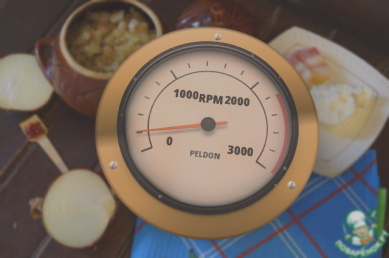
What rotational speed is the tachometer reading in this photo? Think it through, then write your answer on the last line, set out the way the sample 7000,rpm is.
200,rpm
